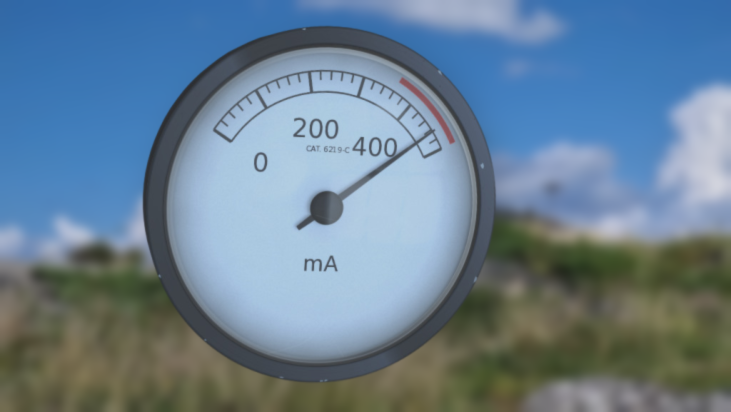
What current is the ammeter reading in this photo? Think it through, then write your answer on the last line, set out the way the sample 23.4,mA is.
460,mA
